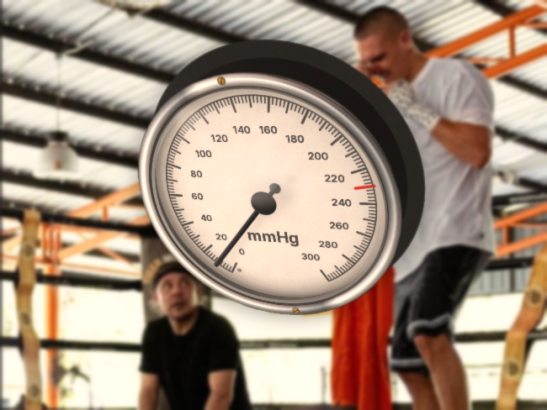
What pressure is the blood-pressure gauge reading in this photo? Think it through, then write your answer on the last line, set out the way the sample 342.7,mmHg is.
10,mmHg
